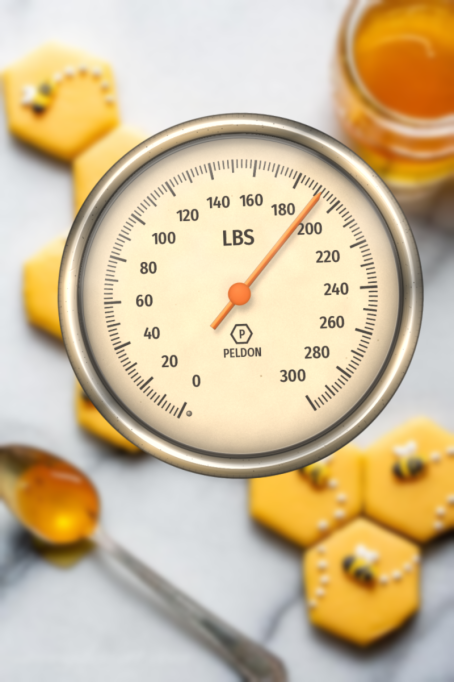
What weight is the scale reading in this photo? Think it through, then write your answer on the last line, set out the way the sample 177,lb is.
192,lb
